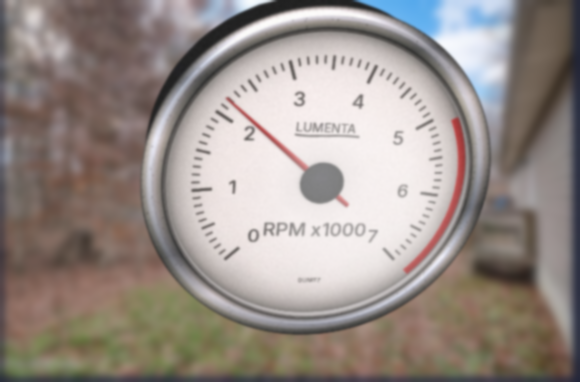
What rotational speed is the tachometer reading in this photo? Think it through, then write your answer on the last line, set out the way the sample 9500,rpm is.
2200,rpm
